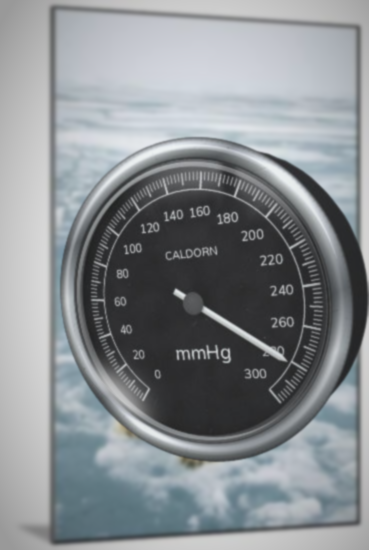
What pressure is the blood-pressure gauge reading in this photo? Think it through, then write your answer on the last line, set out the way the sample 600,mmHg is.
280,mmHg
